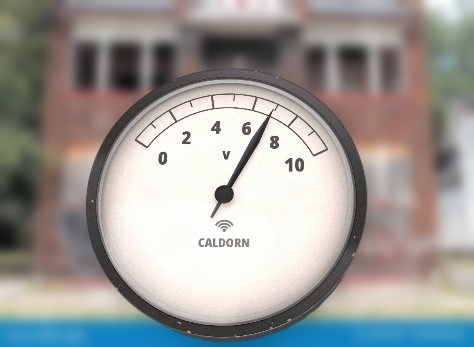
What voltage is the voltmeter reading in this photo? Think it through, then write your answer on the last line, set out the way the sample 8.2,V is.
7,V
